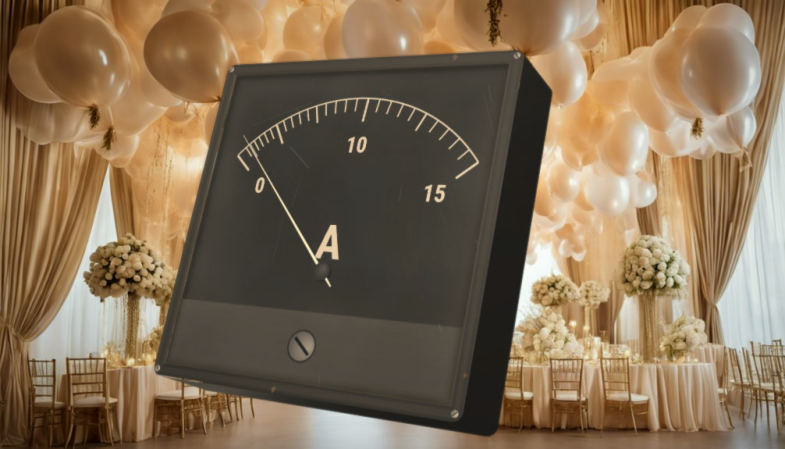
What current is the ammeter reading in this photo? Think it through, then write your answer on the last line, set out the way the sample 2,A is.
2.5,A
